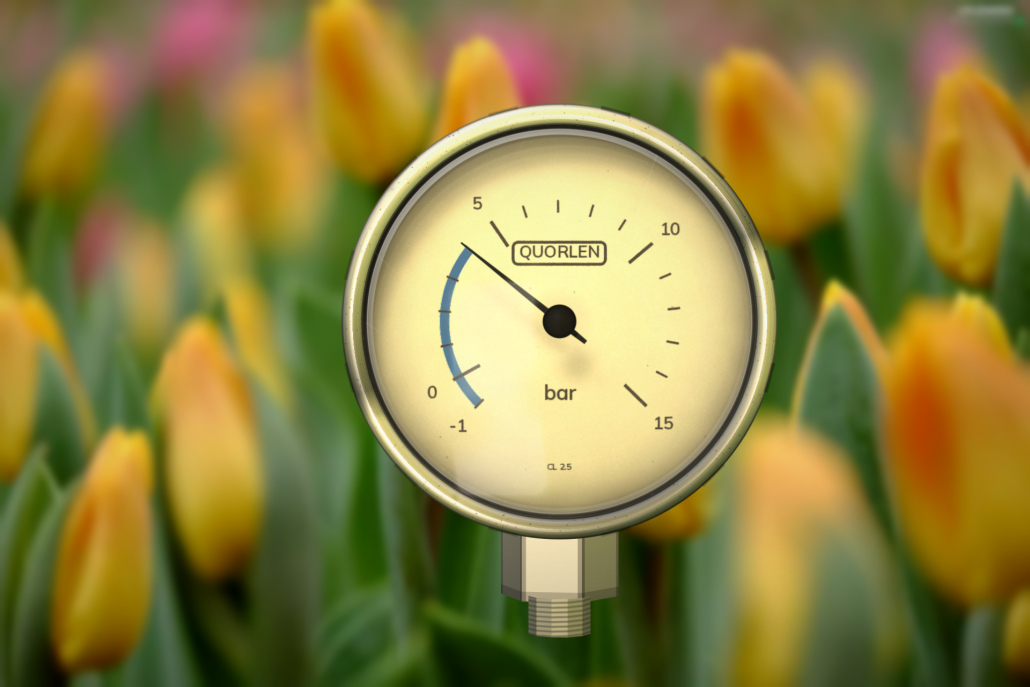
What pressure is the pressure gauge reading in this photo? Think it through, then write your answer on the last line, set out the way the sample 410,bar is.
4,bar
